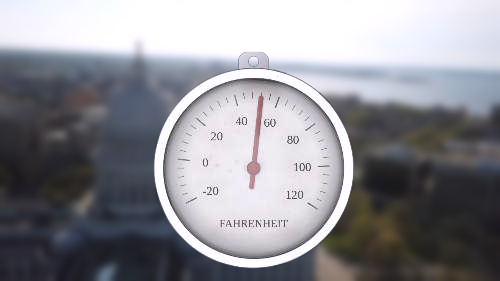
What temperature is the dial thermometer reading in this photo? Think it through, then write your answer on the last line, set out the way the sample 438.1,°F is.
52,°F
